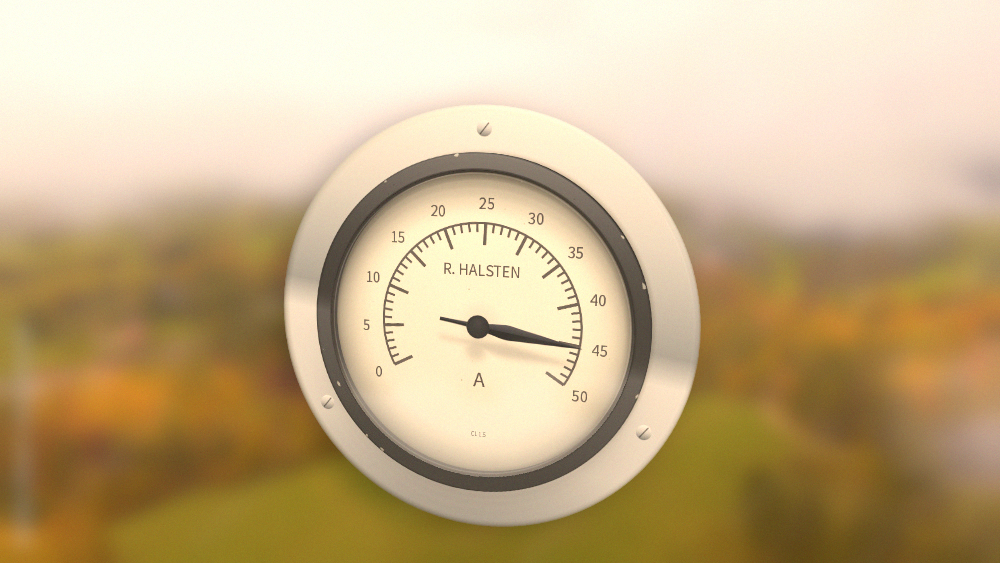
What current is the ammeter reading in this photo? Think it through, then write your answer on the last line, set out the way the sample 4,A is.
45,A
